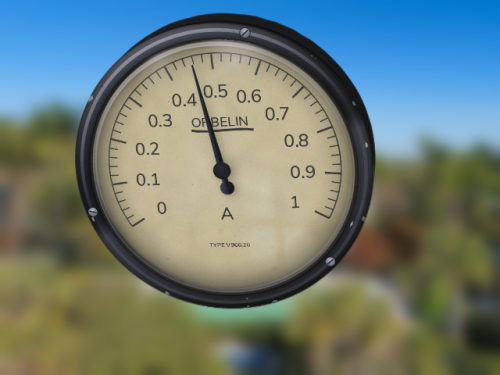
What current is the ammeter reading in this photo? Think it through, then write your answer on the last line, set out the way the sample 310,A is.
0.46,A
